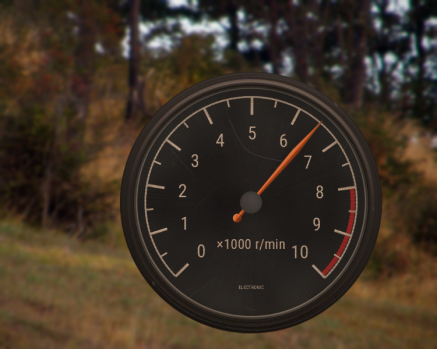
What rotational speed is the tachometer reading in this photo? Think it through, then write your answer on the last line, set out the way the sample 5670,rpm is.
6500,rpm
